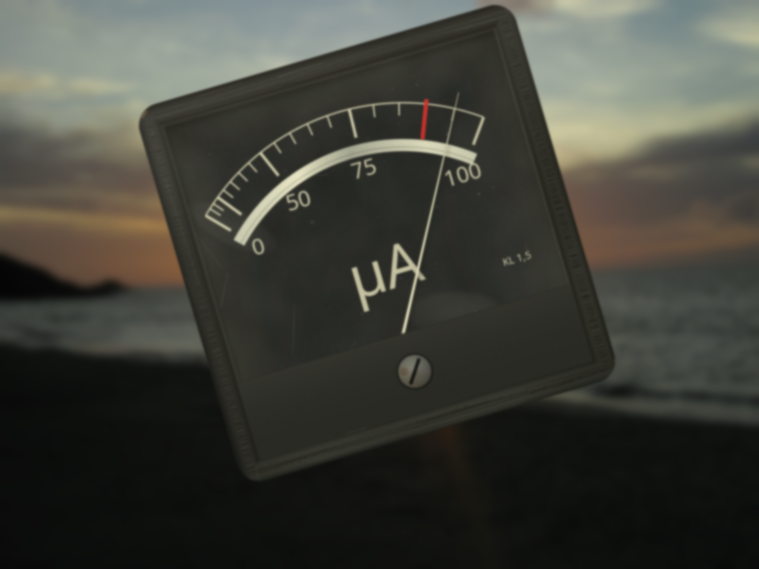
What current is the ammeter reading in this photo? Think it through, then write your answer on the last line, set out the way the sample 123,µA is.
95,µA
